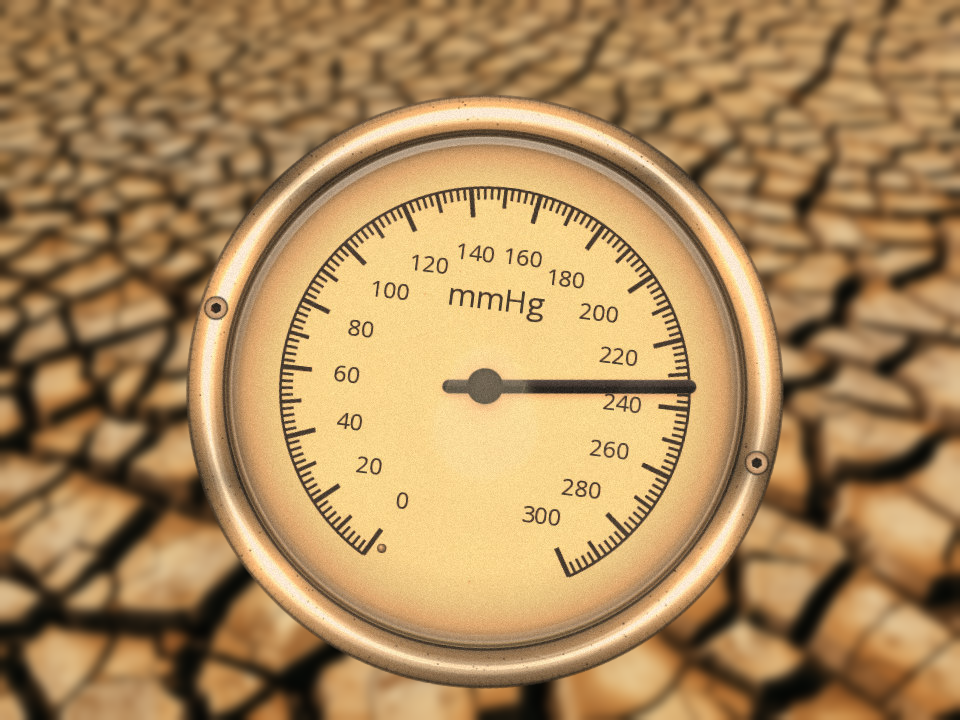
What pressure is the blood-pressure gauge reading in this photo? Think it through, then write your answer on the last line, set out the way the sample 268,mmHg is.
234,mmHg
